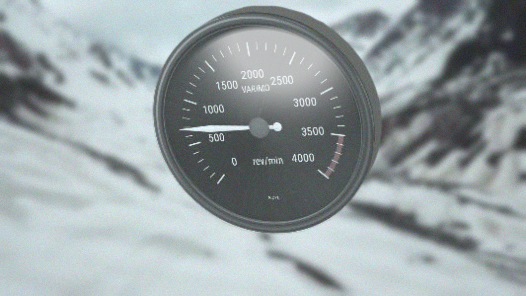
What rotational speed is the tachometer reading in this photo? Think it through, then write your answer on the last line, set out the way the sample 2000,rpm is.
700,rpm
